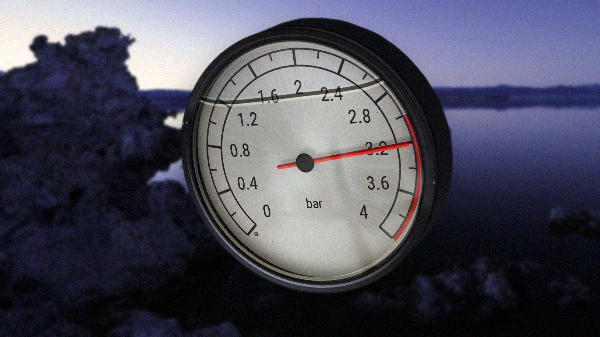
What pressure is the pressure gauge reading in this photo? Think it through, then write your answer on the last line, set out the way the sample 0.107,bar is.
3.2,bar
